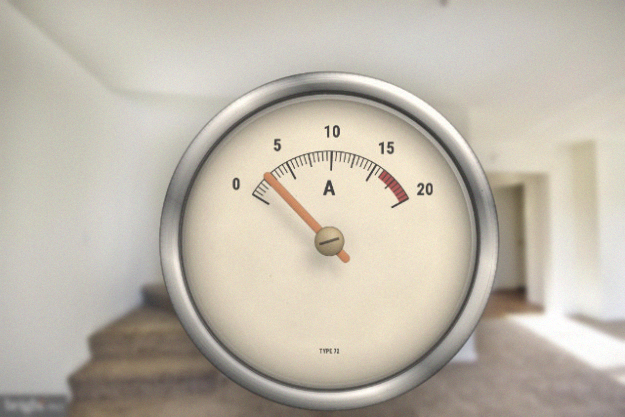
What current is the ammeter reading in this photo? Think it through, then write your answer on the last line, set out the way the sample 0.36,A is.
2.5,A
